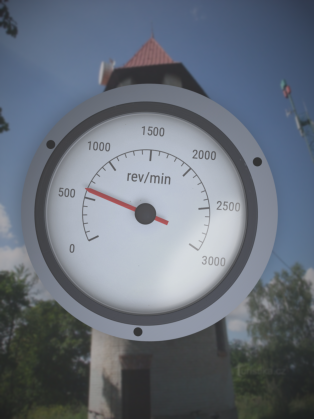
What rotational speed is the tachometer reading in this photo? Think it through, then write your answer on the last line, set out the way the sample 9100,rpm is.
600,rpm
